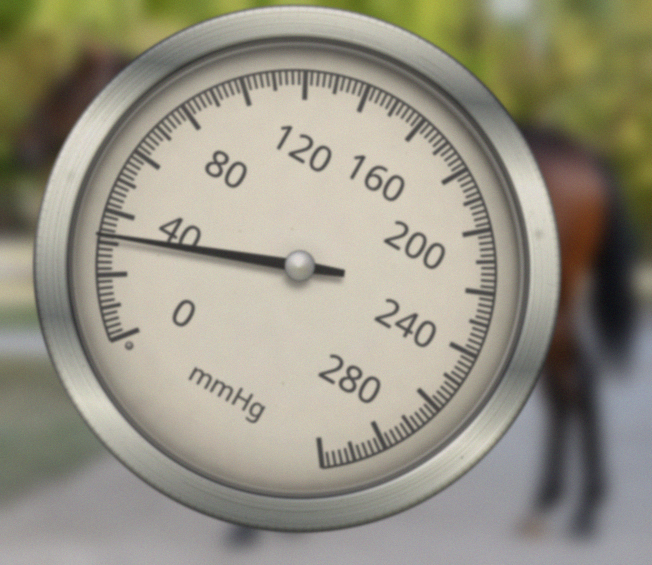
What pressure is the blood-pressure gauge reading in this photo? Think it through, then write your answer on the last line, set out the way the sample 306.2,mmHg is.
32,mmHg
